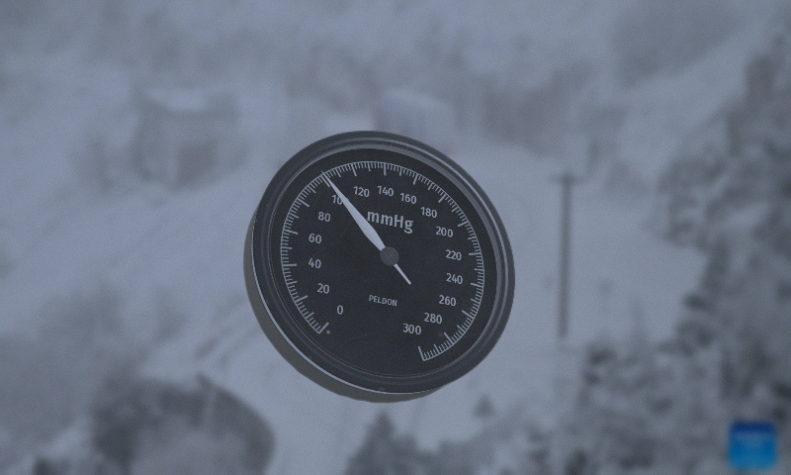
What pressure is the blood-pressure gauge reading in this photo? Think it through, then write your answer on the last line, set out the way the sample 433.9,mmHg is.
100,mmHg
